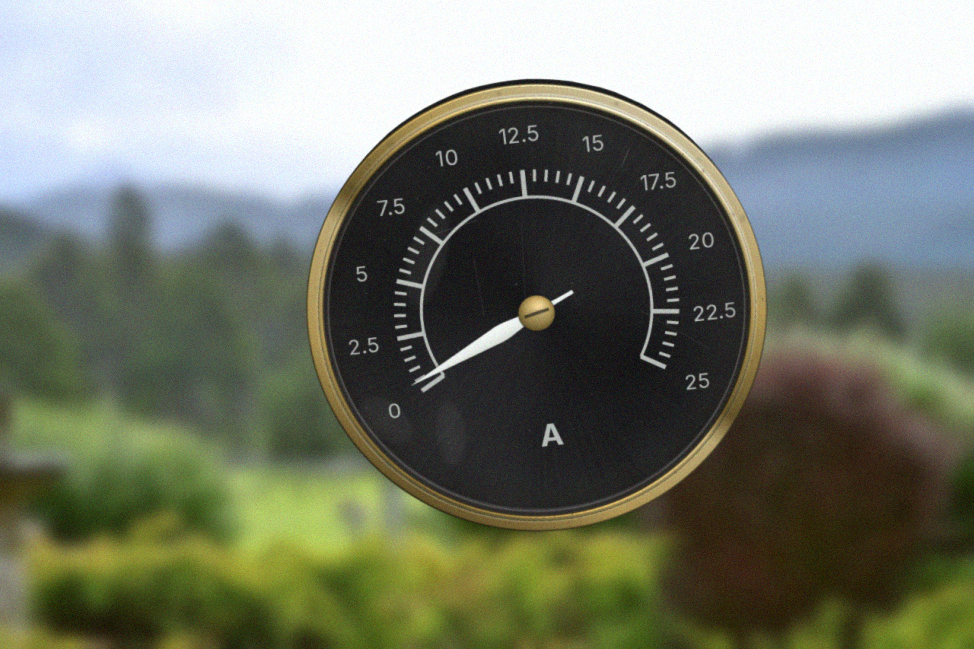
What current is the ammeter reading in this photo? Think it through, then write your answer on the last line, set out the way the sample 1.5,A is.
0.5,A
